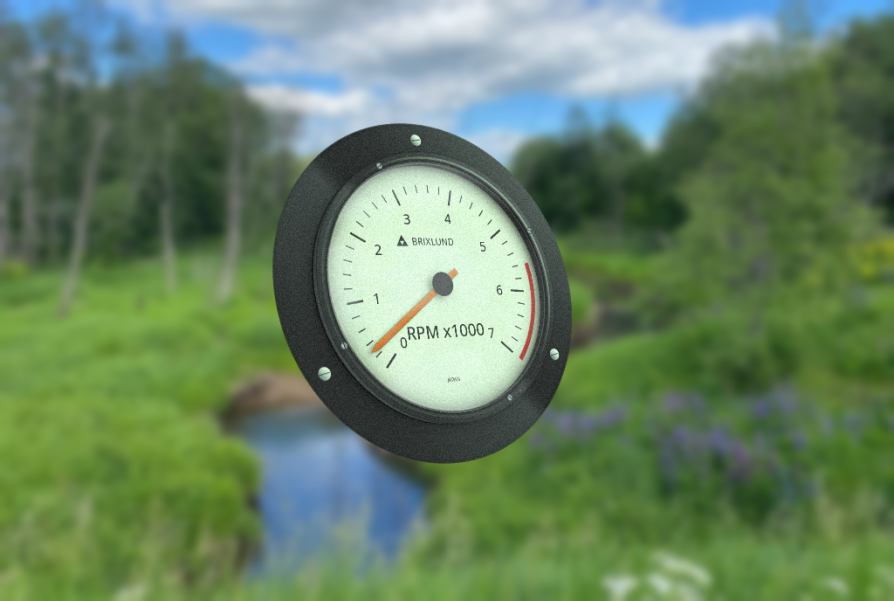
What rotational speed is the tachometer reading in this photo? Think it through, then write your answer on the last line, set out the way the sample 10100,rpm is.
300,rpm
